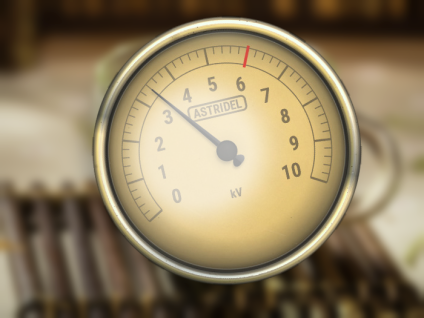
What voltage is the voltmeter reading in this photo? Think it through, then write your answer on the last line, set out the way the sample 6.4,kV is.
3.4,kV
